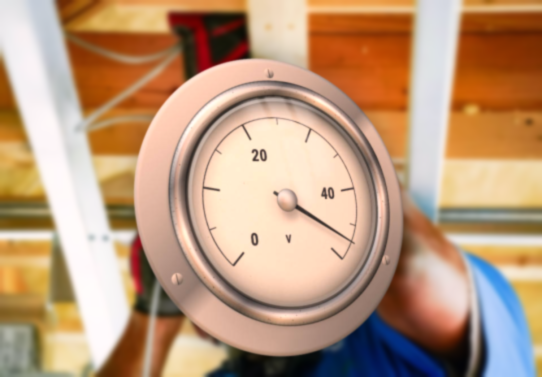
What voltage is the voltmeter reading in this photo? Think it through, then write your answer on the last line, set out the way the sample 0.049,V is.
47.5,V
